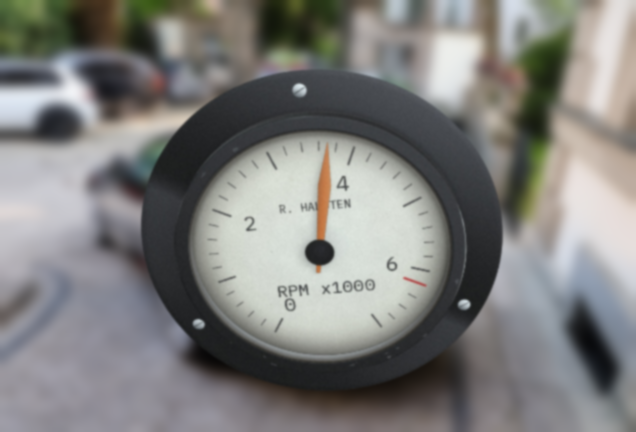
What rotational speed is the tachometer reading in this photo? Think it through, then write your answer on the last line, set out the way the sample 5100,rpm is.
3700,rpm
